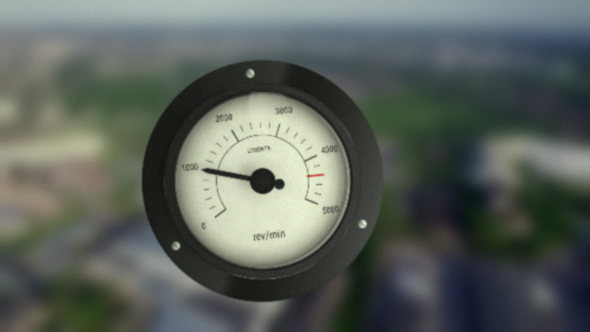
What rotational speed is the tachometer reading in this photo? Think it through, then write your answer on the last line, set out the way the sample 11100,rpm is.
1000,rpm
